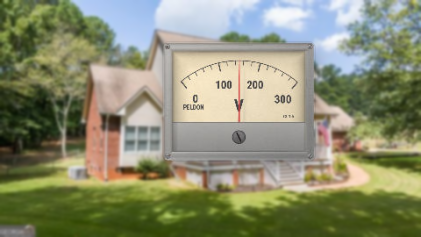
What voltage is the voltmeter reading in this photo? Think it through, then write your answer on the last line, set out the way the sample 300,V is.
150,V
